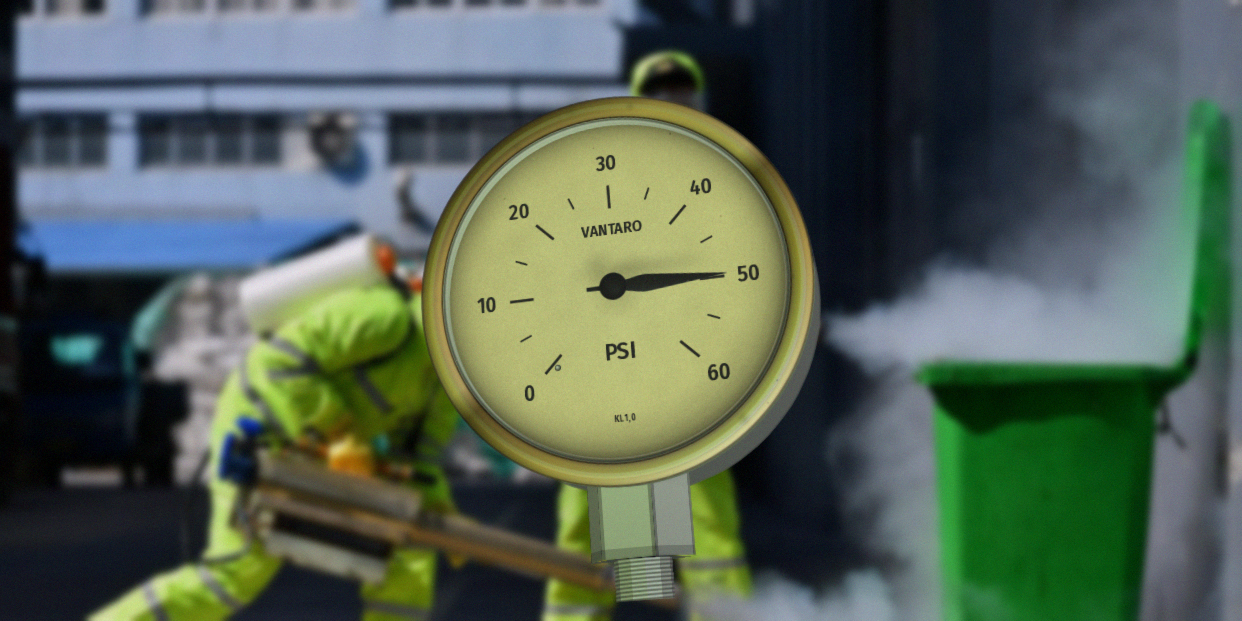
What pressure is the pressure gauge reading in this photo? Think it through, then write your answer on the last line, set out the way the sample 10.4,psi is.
50,psi
